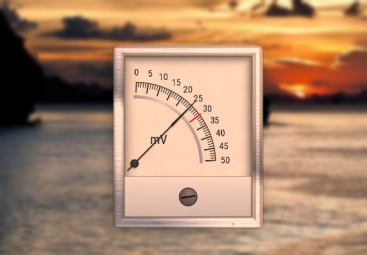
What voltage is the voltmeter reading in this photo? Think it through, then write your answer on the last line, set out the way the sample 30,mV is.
25,mV
